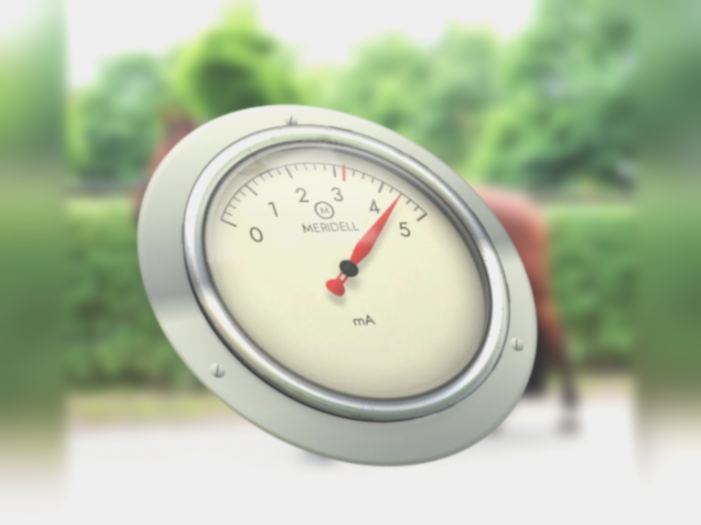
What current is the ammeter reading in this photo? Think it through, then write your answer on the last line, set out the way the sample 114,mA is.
4.4,mA
